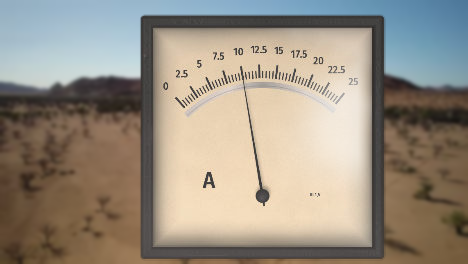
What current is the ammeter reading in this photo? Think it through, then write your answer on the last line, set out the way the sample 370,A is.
10,A
